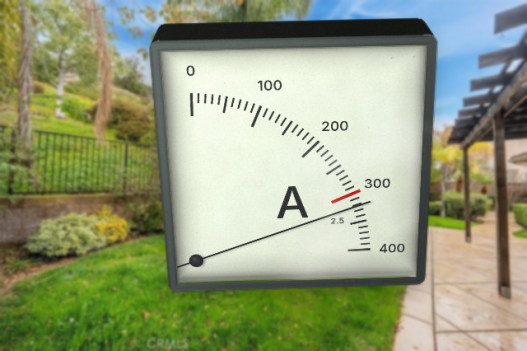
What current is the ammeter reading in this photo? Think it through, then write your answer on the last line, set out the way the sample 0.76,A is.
320,A
